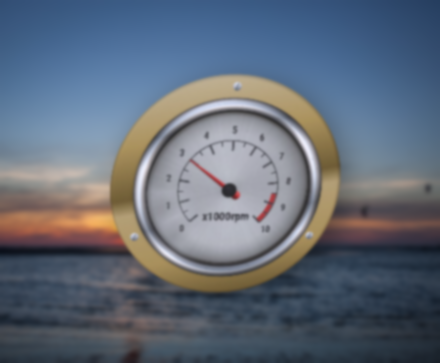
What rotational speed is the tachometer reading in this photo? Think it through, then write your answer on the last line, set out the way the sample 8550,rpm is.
3000,rpm
